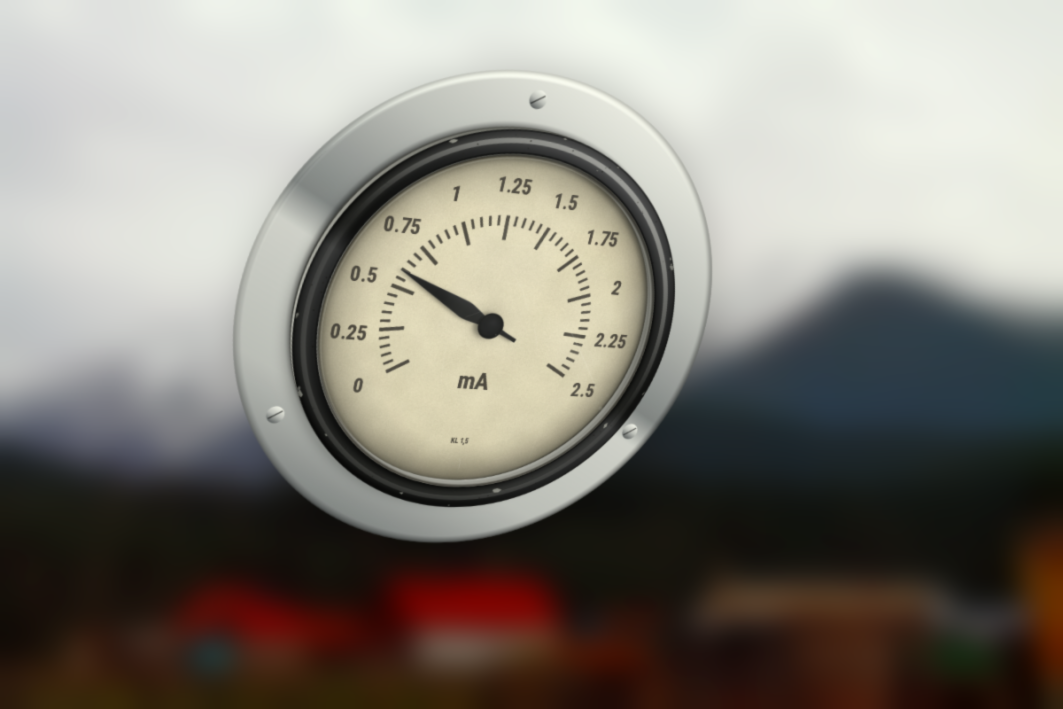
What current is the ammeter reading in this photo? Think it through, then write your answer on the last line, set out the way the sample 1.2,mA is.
0.6,mA
